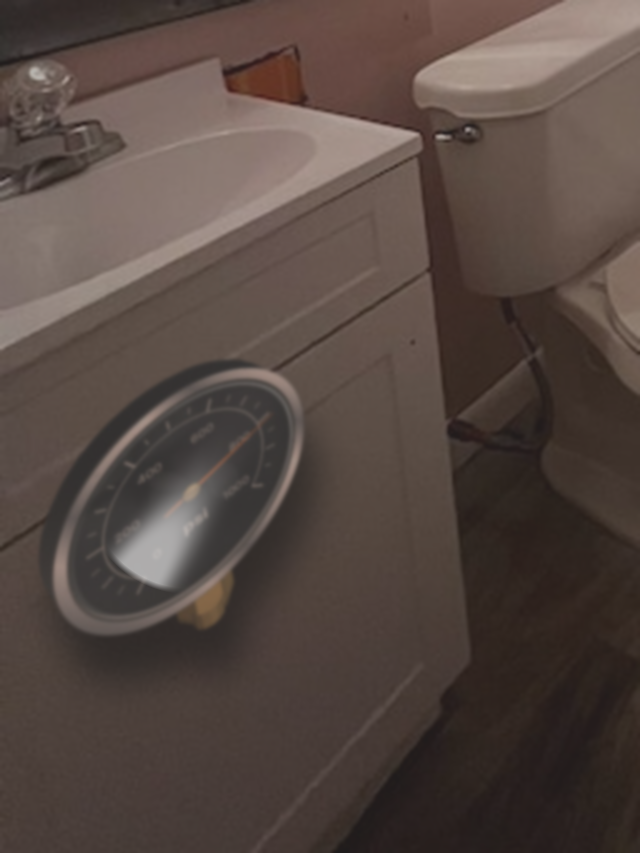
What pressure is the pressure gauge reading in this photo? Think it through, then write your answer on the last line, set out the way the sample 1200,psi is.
800,psi
